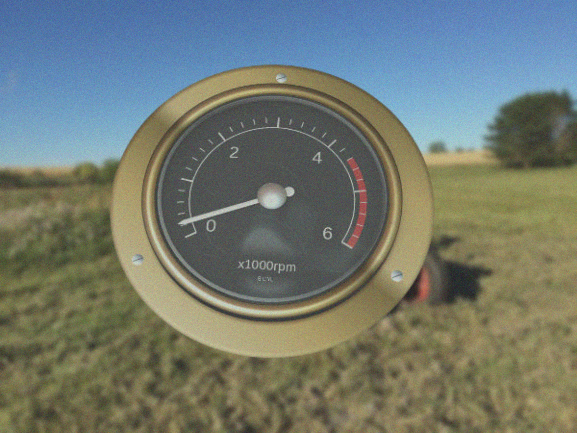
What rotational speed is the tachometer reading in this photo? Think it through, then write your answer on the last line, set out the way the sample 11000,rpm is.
200,rpm
